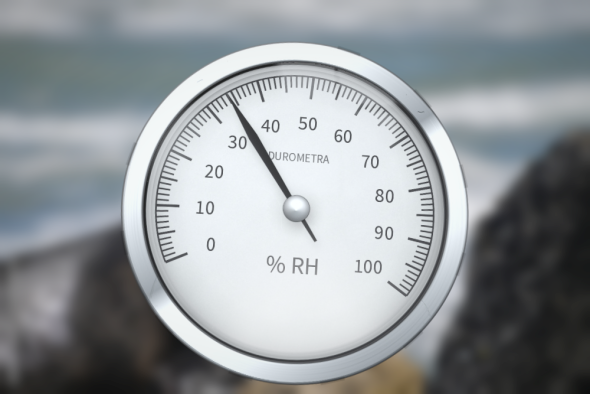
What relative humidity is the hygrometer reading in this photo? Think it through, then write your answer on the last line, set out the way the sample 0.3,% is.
34,%
